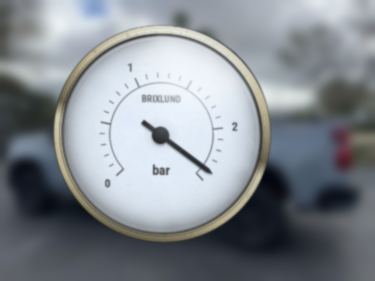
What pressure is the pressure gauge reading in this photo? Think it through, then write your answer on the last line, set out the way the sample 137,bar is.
2.4,bar
